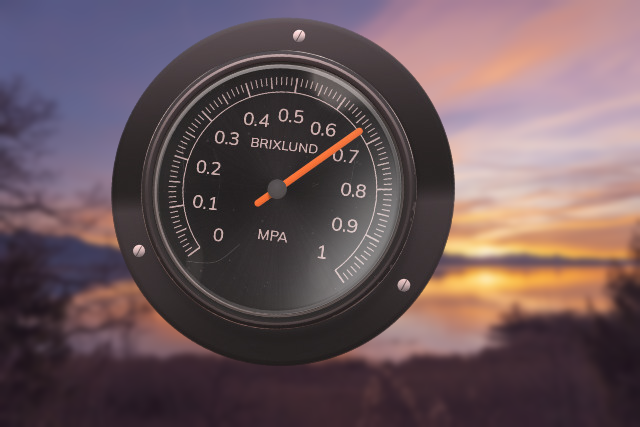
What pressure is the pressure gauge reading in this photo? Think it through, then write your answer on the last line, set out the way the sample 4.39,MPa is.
0.67,MPa
